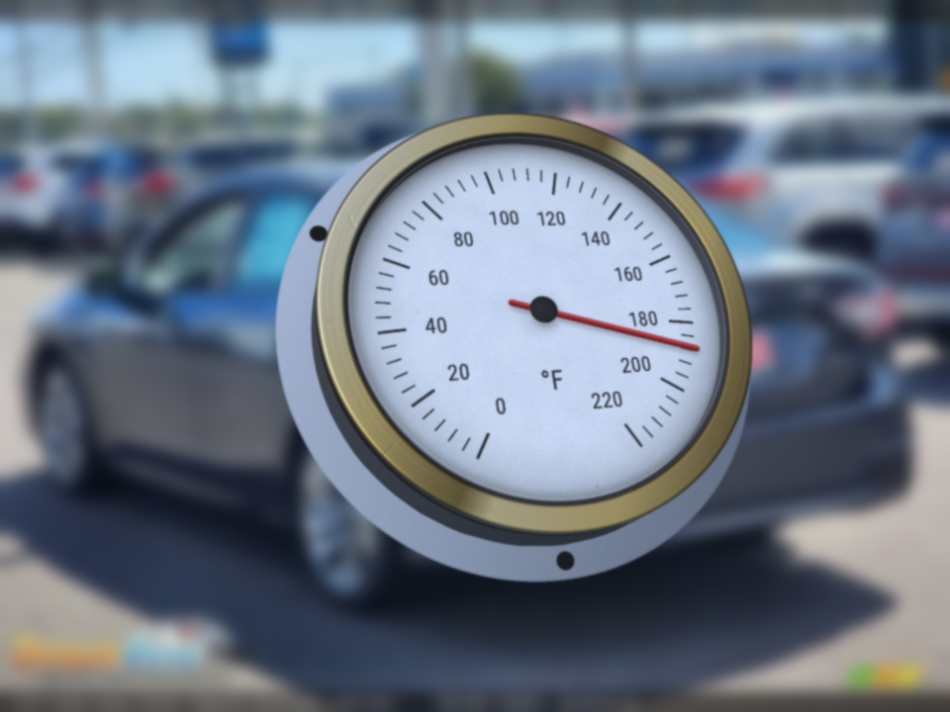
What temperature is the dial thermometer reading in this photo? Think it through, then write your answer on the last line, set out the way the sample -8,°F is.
188,°F
